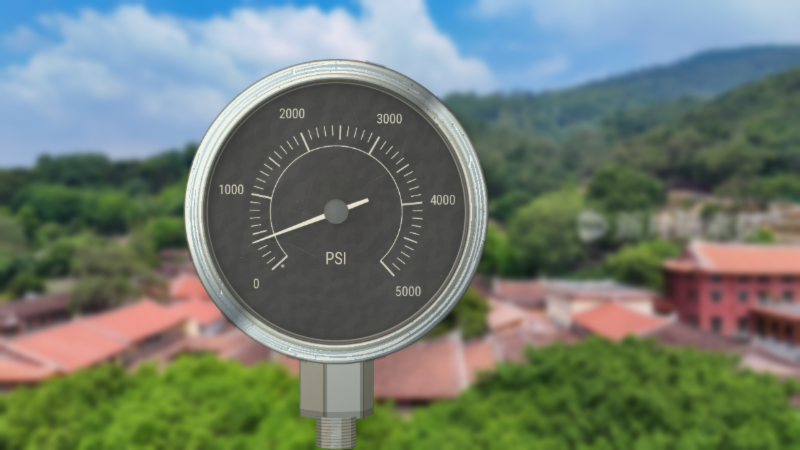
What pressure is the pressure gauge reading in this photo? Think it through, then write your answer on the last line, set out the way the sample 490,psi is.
400,psi
